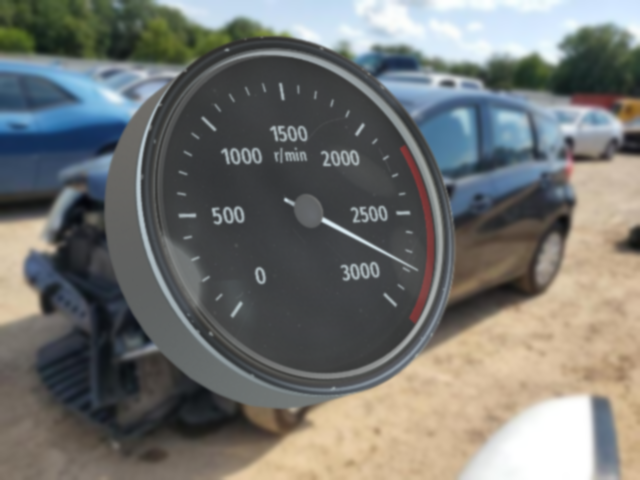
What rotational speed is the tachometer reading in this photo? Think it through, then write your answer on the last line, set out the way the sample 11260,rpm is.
2800,rpm
